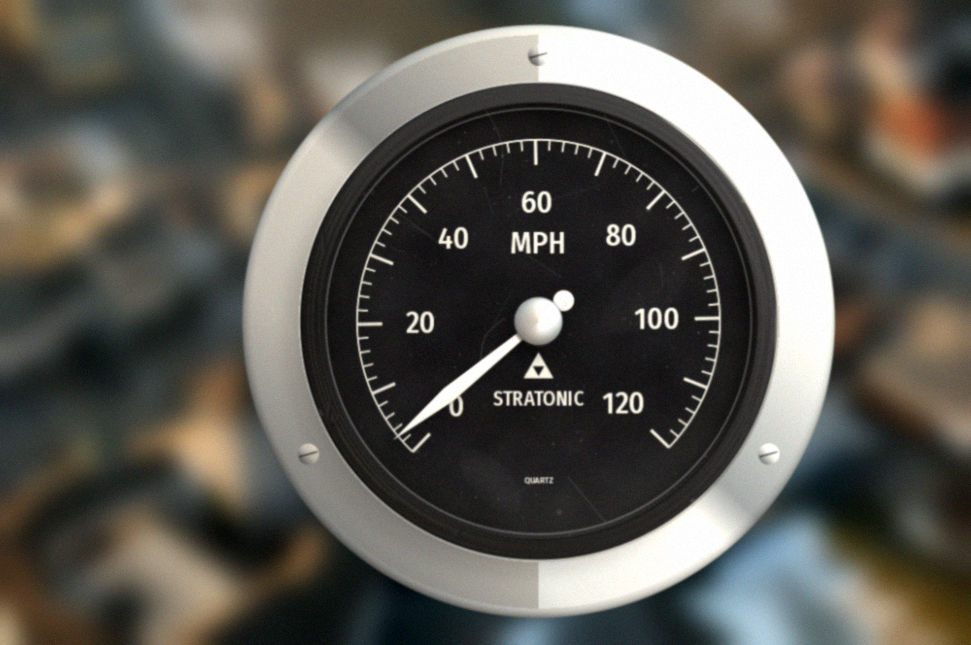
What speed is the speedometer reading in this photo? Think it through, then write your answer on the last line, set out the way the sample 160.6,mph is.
3,mph
